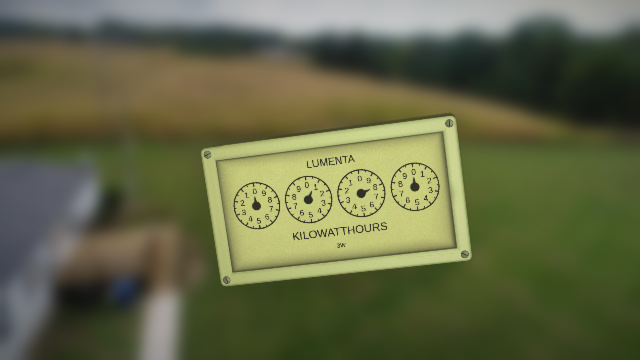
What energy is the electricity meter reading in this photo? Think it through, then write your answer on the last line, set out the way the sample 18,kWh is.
80,kWh
